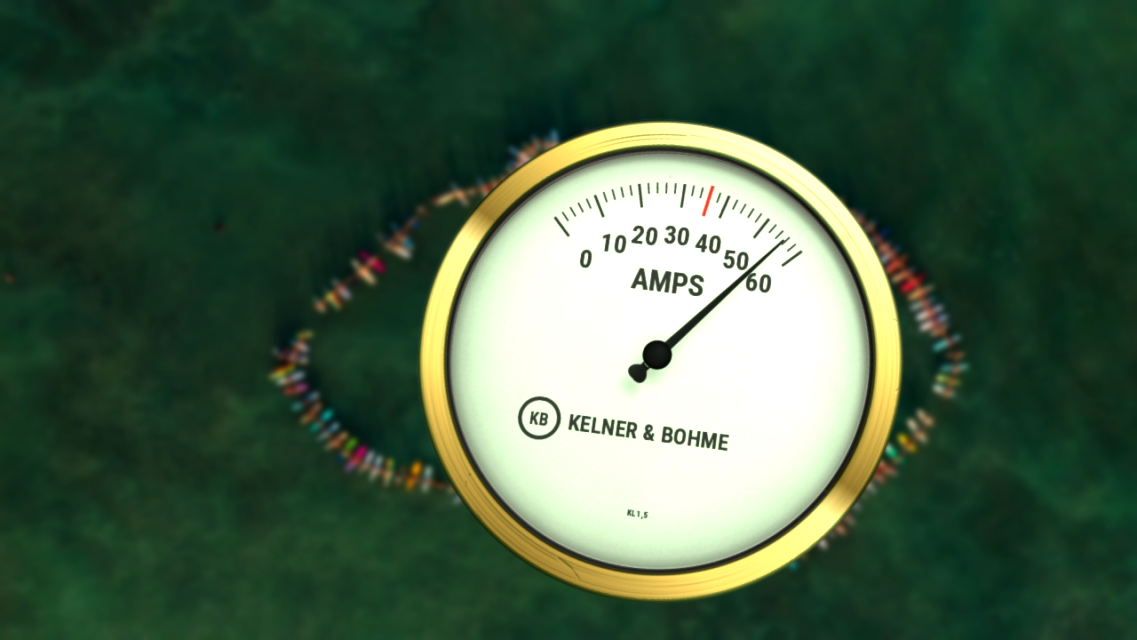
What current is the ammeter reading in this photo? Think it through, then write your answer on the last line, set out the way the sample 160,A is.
56,A
